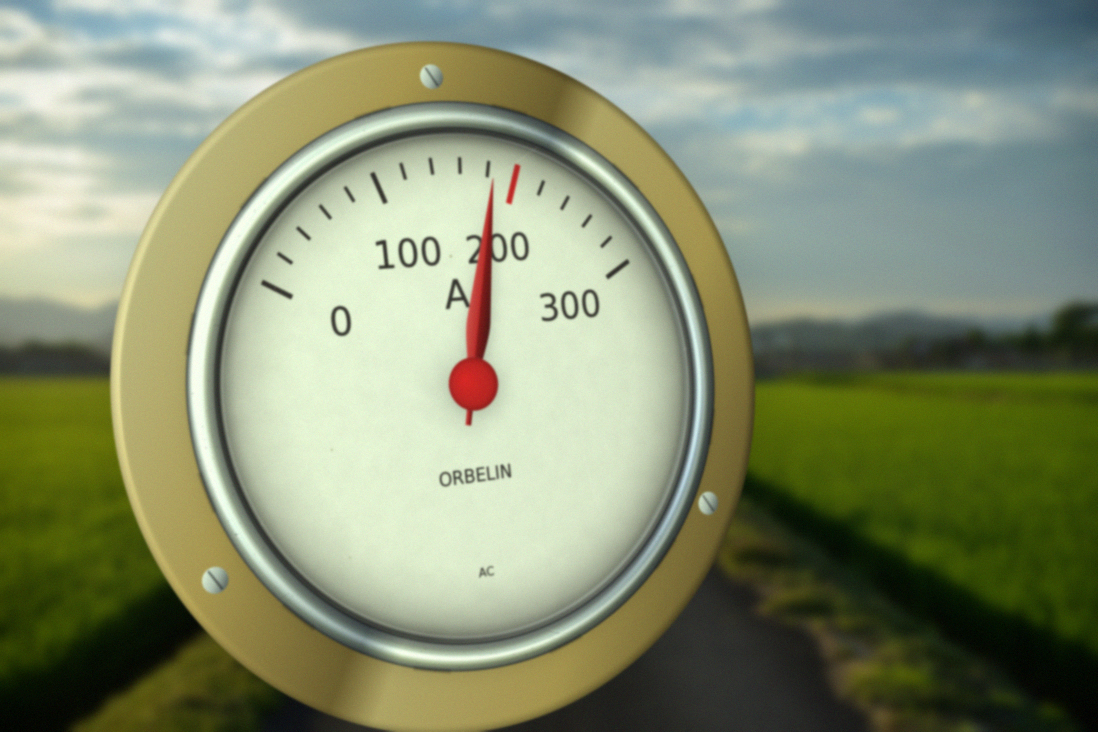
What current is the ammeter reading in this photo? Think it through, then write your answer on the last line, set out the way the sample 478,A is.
180,A
